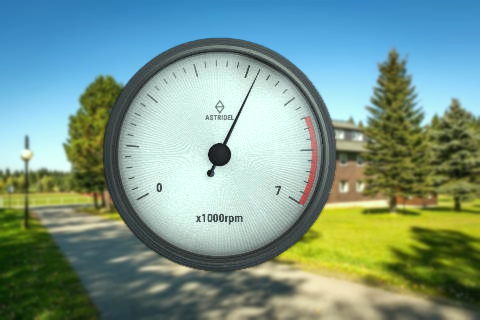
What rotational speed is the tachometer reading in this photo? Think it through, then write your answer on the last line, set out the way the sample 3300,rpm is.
4200,rpm
